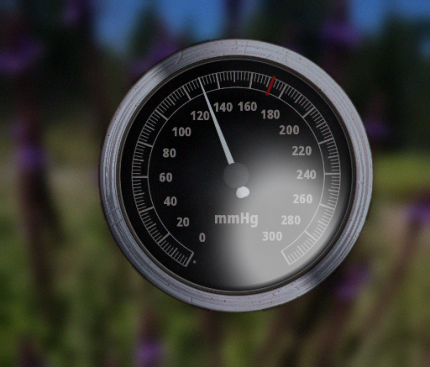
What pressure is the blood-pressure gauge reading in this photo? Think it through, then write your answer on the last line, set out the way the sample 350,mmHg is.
130,mmHg
